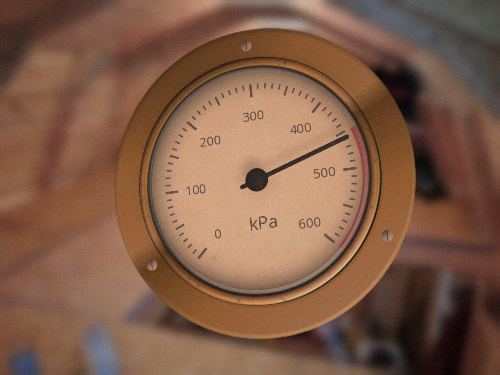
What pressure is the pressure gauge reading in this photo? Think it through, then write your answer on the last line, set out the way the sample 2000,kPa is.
460,kPa
